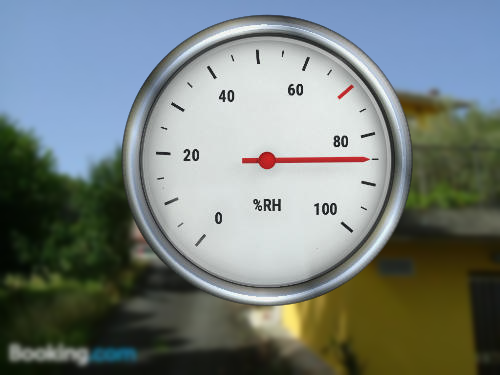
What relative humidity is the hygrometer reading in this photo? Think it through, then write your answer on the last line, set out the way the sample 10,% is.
85,%
